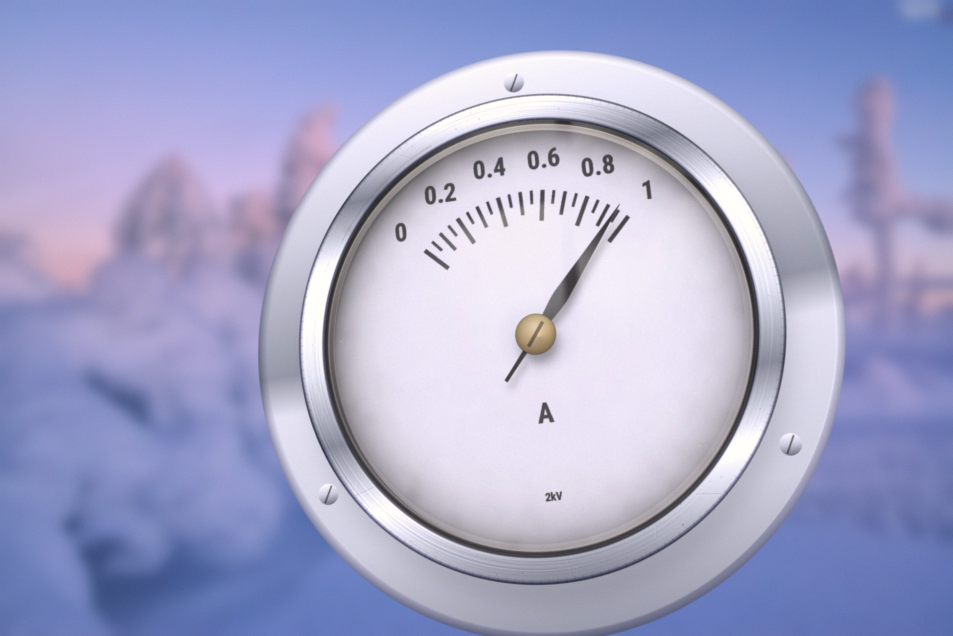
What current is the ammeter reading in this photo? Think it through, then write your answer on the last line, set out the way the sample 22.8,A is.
0.95,A
